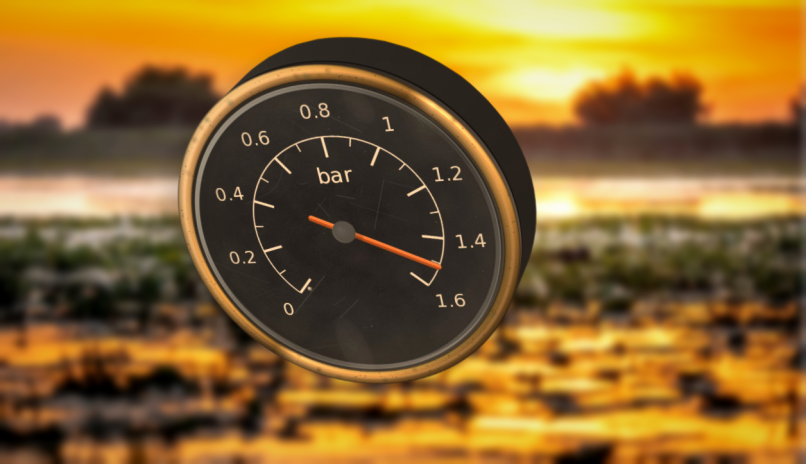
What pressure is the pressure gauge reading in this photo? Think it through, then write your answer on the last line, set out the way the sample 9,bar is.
1.5,bar
